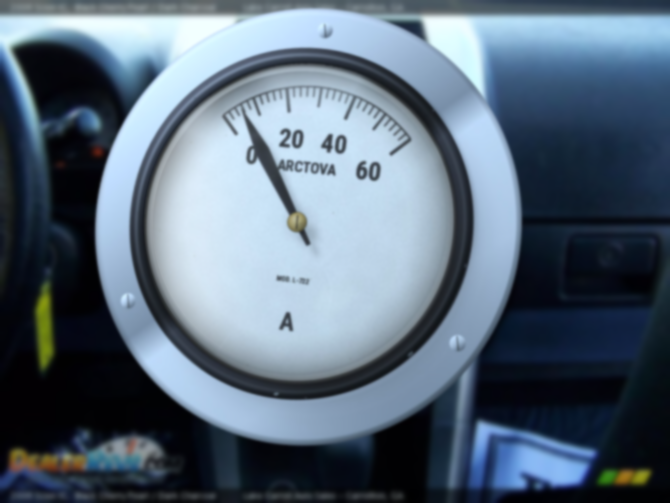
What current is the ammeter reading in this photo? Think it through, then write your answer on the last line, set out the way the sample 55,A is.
6,A
